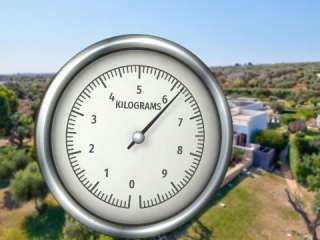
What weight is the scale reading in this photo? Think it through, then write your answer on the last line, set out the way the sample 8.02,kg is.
6.2,kg
